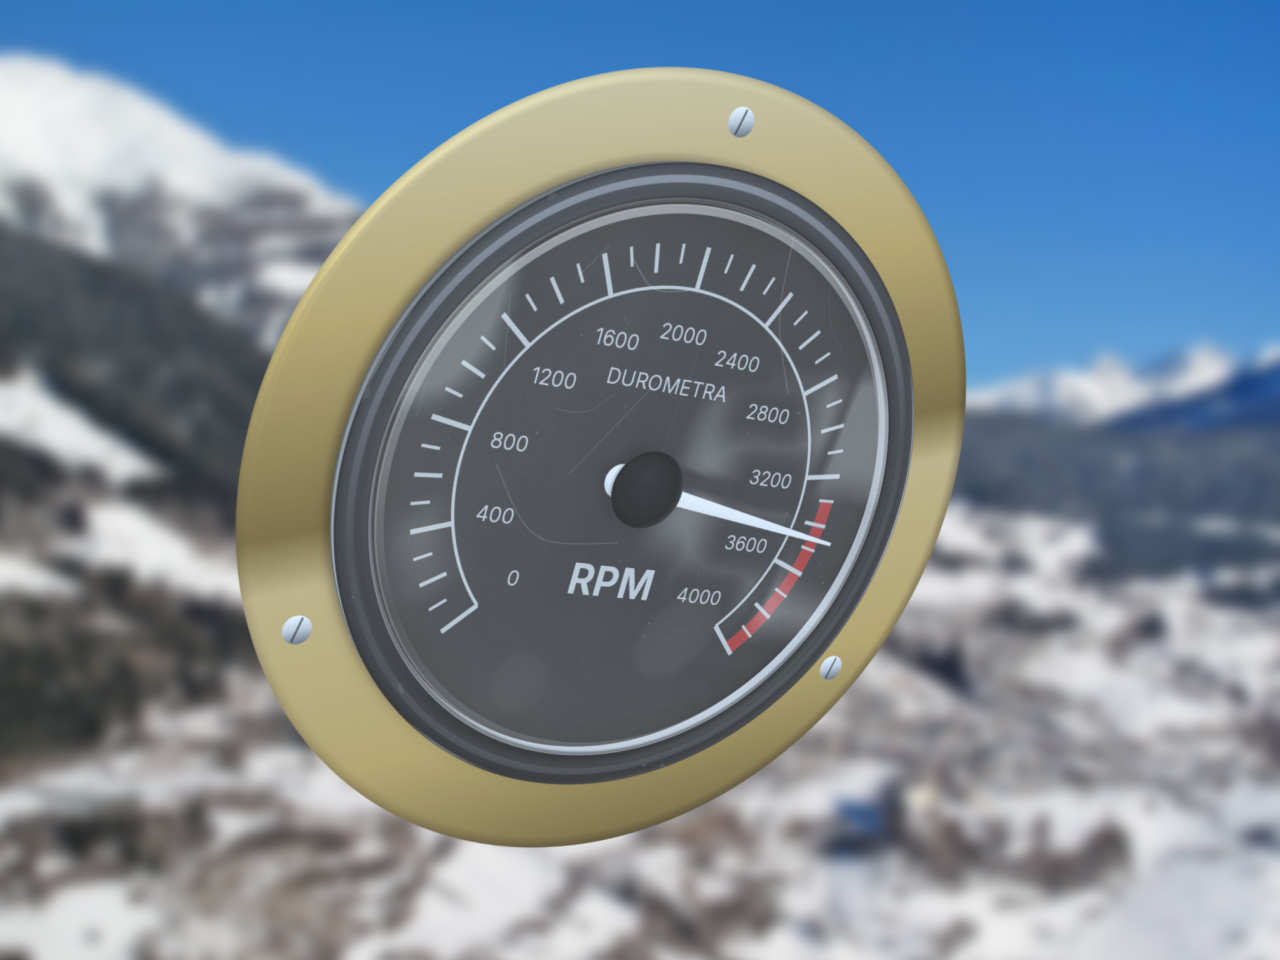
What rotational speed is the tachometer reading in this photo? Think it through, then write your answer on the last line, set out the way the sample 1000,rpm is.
3450,rpm
